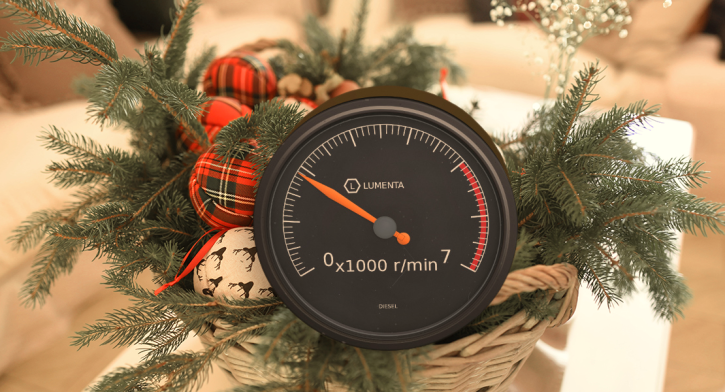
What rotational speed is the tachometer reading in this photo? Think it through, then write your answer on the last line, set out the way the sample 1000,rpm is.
1900,rpm
